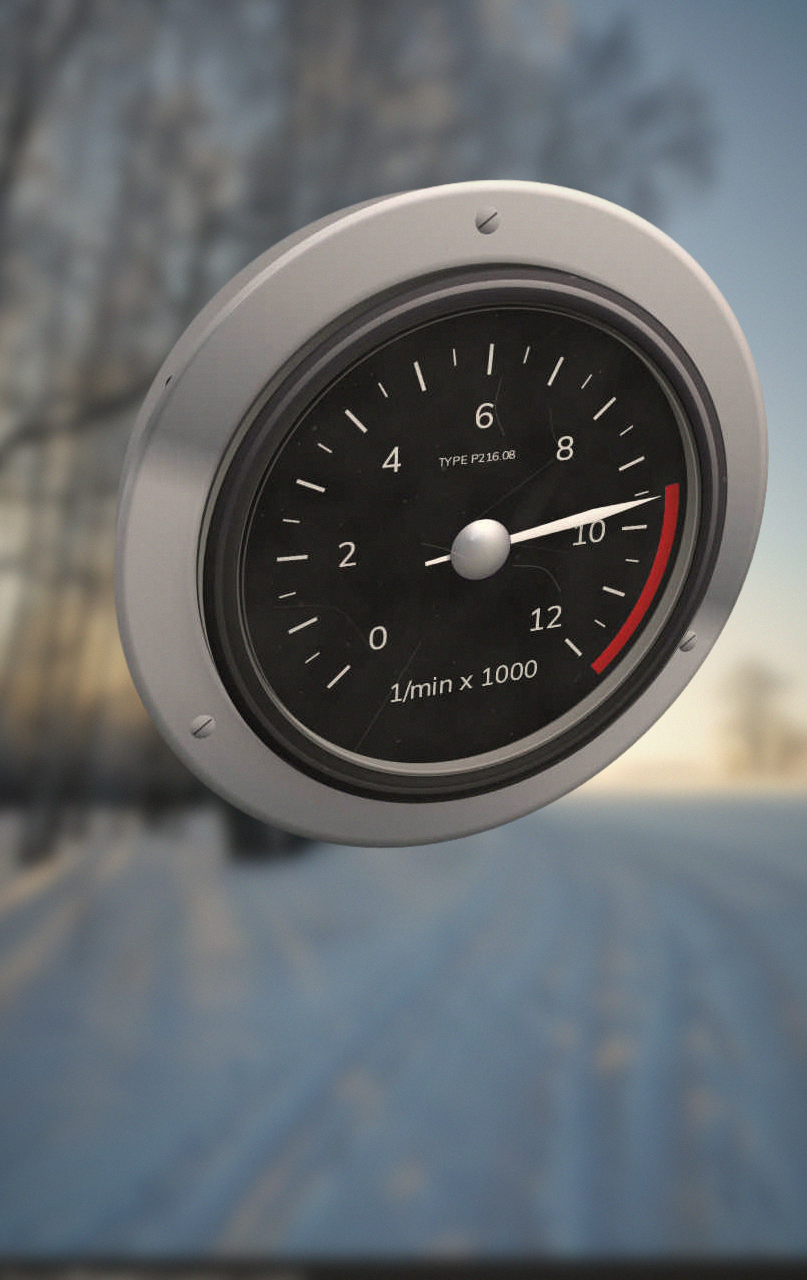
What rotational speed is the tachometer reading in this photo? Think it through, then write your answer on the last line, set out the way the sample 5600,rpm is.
9500,rpm
